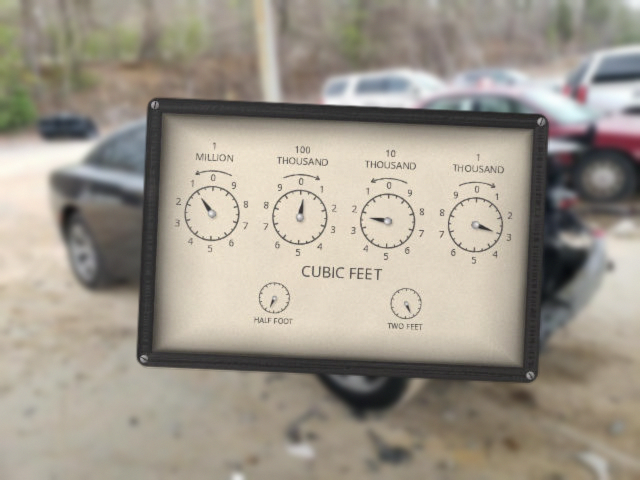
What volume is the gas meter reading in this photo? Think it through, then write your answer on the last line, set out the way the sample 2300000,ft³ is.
102300,ft³
